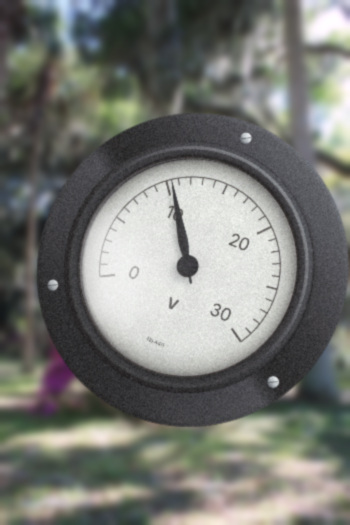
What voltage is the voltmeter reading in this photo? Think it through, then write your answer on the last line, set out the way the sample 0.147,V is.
10.5,V
